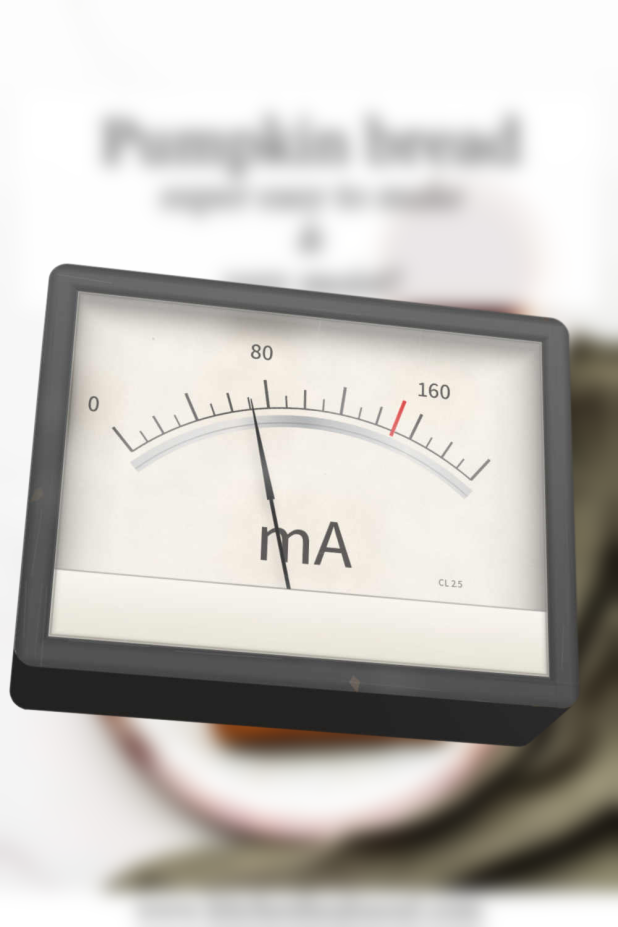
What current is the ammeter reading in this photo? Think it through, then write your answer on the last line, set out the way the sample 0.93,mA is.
70,mA
